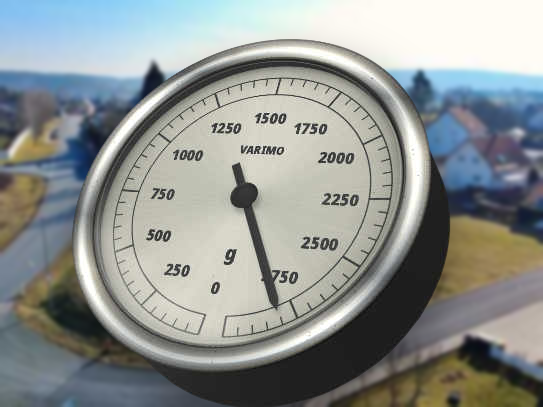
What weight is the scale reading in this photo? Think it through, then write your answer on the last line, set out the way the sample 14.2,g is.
2800,g
